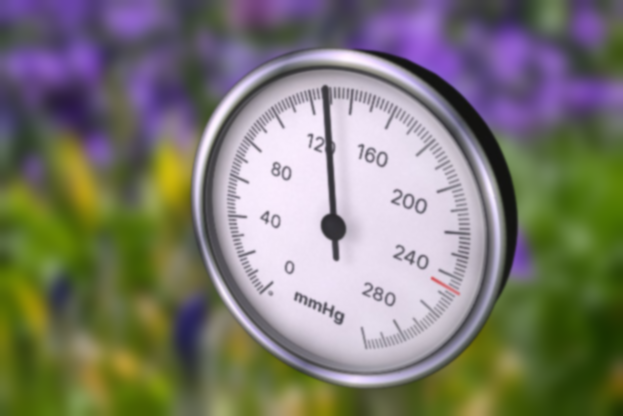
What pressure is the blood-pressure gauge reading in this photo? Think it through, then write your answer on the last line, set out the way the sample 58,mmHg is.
130,mmHg
